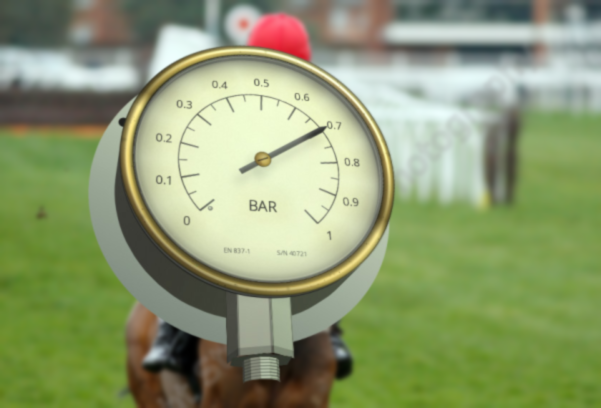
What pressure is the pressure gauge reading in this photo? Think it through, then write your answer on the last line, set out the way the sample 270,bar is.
0.7,bar
